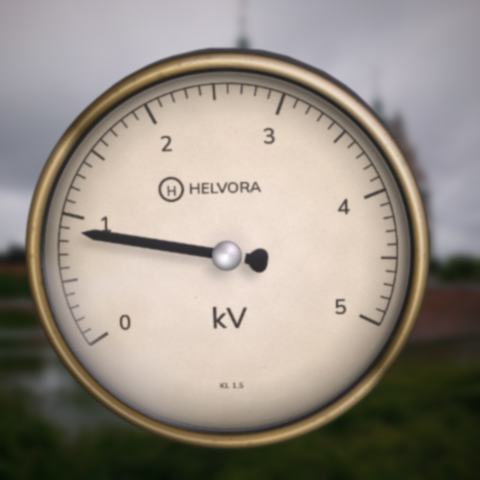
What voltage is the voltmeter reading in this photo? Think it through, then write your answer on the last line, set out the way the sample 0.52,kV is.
0.9,kV
